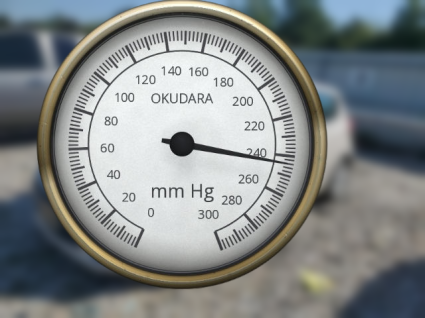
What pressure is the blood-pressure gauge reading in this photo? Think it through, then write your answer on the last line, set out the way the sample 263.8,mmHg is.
244,mmHg
